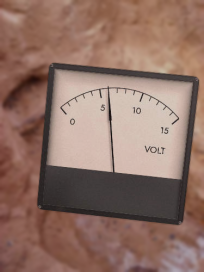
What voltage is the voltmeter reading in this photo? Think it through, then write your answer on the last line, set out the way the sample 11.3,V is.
6,V
